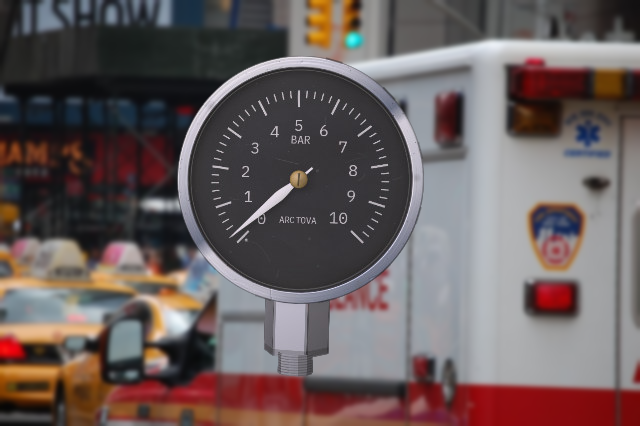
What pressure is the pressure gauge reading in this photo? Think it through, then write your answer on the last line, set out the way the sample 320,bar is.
0.2,bar
